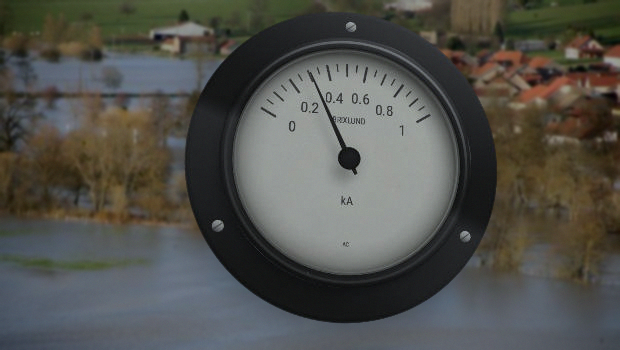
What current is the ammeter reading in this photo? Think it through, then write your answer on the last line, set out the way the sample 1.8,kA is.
0.3,kA
